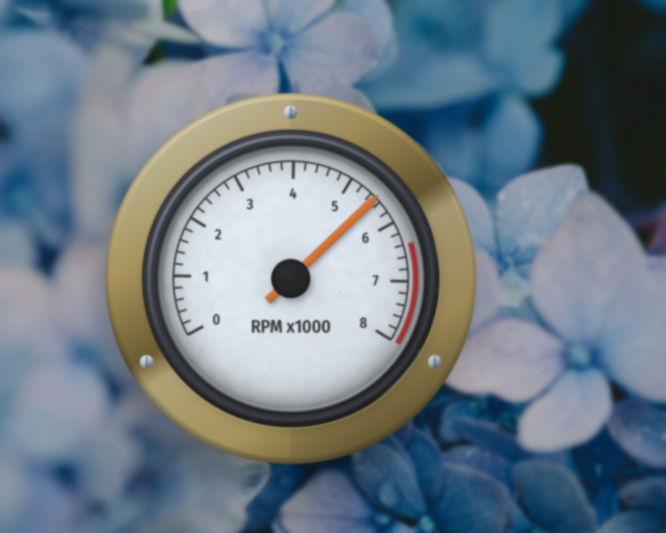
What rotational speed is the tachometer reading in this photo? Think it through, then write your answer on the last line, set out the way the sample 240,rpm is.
5500,rpm
